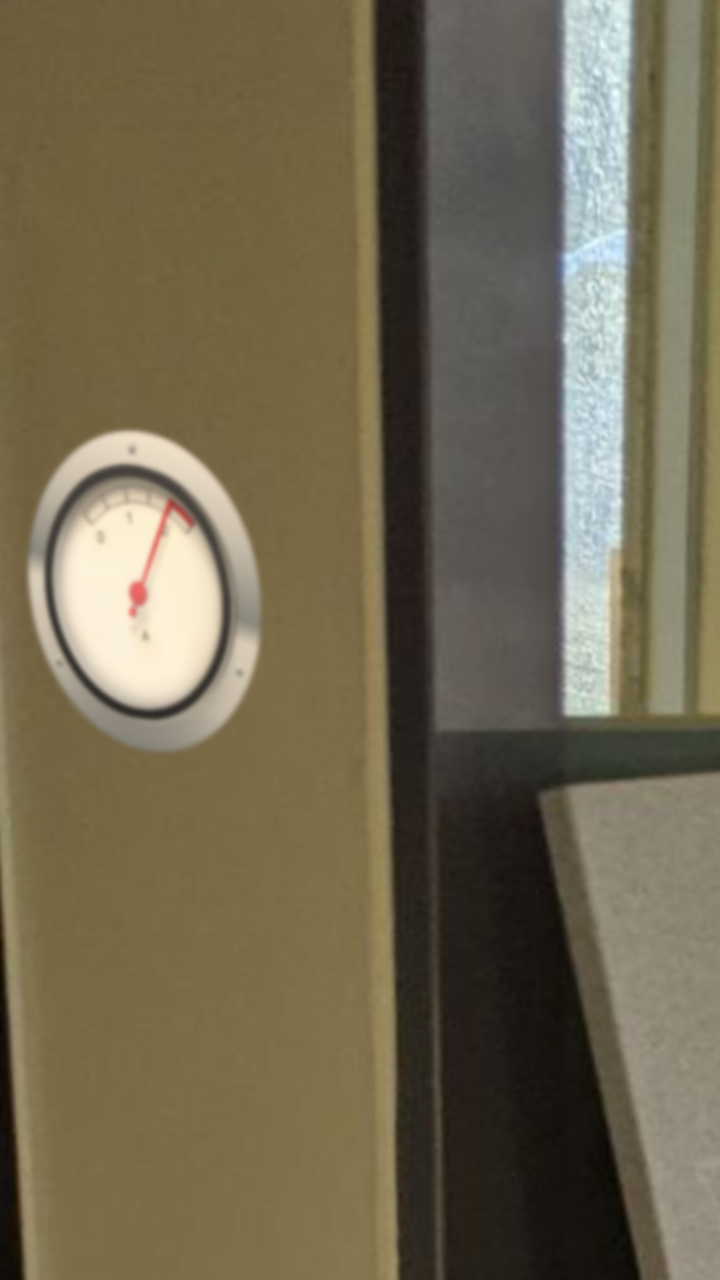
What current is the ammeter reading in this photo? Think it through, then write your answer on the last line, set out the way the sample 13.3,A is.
2,A
